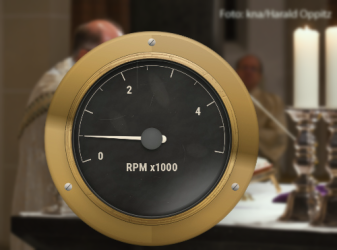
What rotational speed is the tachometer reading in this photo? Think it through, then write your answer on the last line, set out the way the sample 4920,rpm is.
500,rpm
